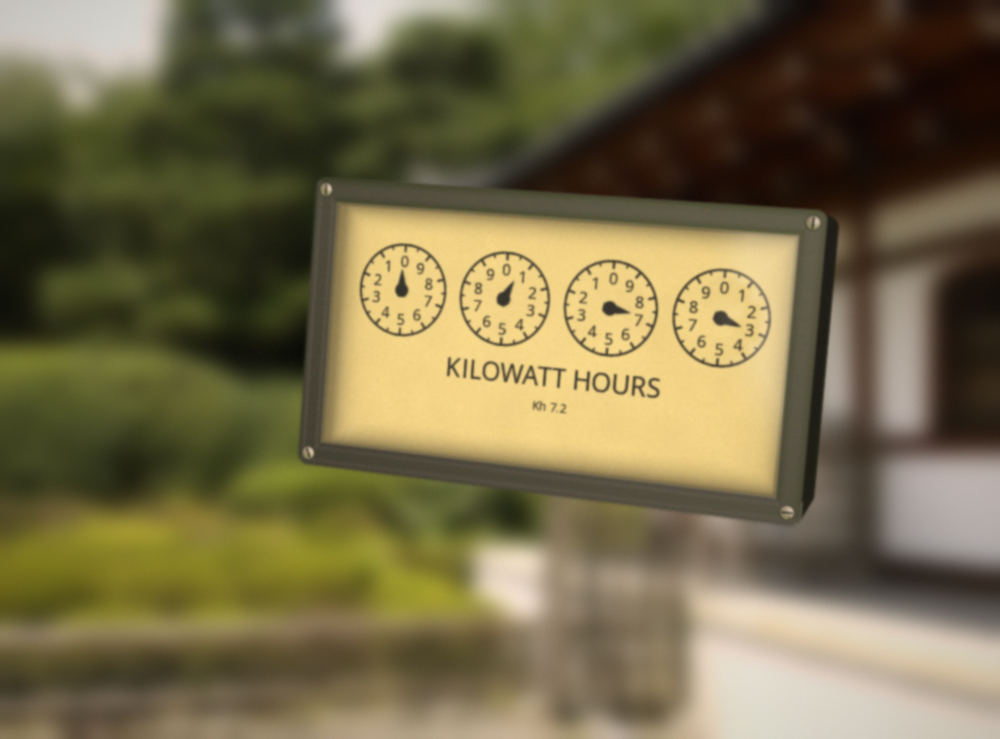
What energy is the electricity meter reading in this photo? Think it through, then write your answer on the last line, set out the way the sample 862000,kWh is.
73,kWh
